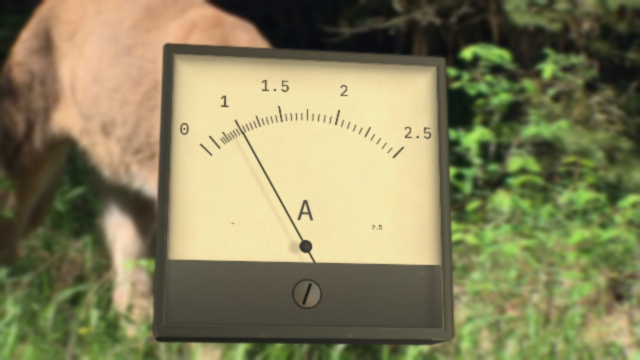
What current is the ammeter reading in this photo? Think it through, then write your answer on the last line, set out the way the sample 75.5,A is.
1,A
